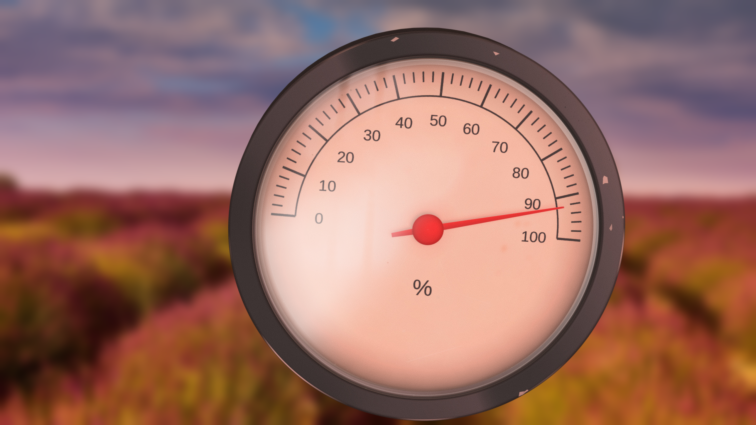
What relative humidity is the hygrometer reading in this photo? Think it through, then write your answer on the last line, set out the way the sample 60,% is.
92,%
